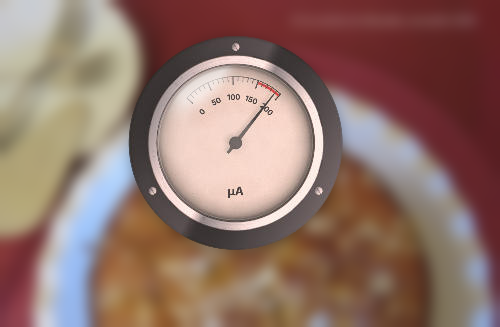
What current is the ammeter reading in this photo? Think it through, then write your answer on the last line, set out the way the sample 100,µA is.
190,µA
